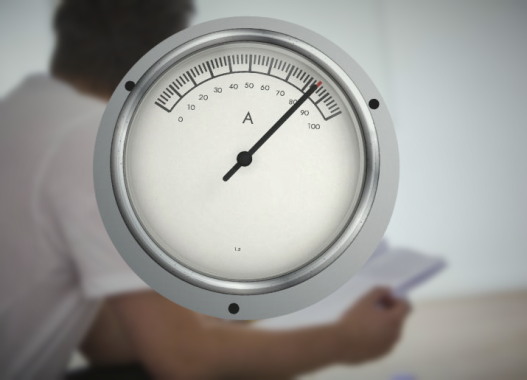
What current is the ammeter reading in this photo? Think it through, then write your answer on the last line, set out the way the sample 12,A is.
84,A
